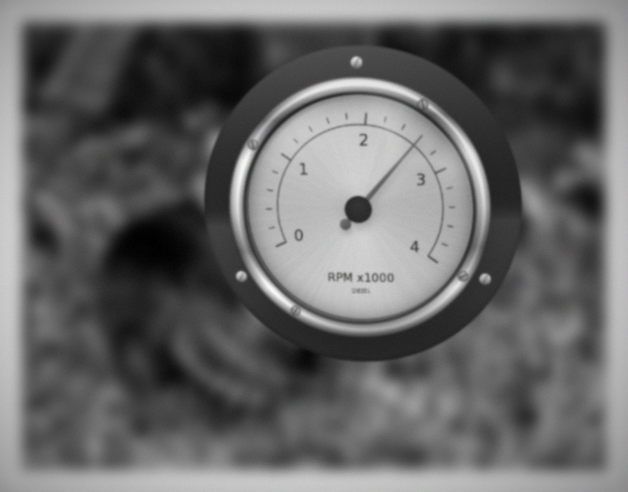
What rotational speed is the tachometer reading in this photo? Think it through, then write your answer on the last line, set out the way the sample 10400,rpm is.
2600,rpm
